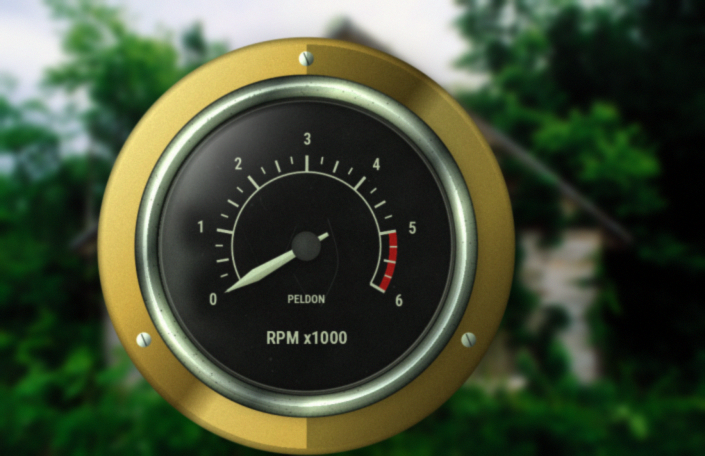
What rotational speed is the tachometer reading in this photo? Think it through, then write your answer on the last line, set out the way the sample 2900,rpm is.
0,rpm
